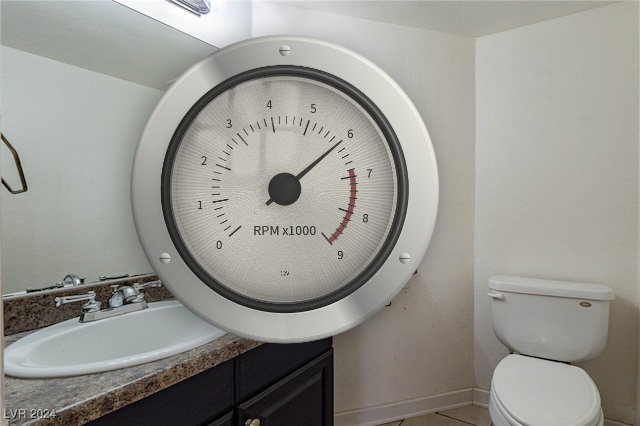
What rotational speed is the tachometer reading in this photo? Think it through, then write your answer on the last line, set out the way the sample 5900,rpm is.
6000,rpm
